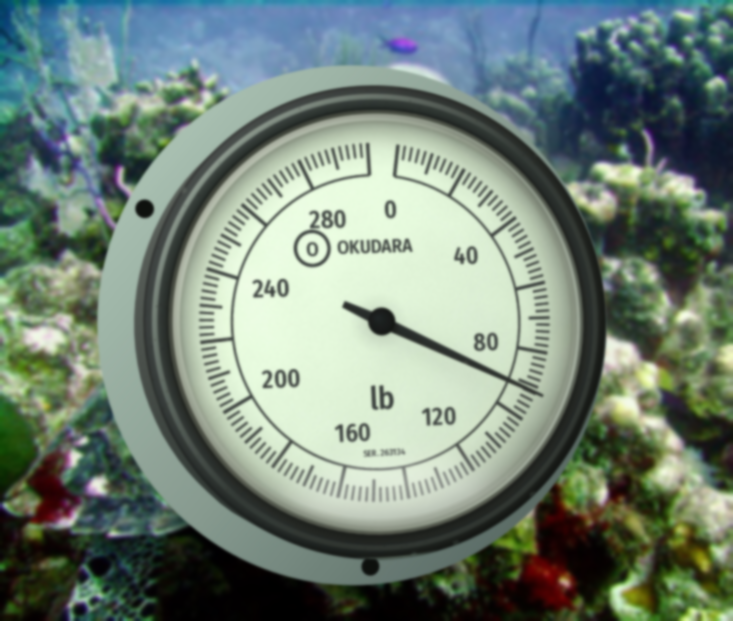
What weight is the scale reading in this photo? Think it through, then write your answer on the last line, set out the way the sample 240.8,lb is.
92,lb
